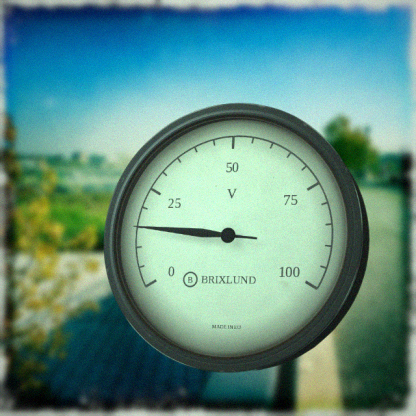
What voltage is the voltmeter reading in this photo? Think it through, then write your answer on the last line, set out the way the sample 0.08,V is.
15,V
